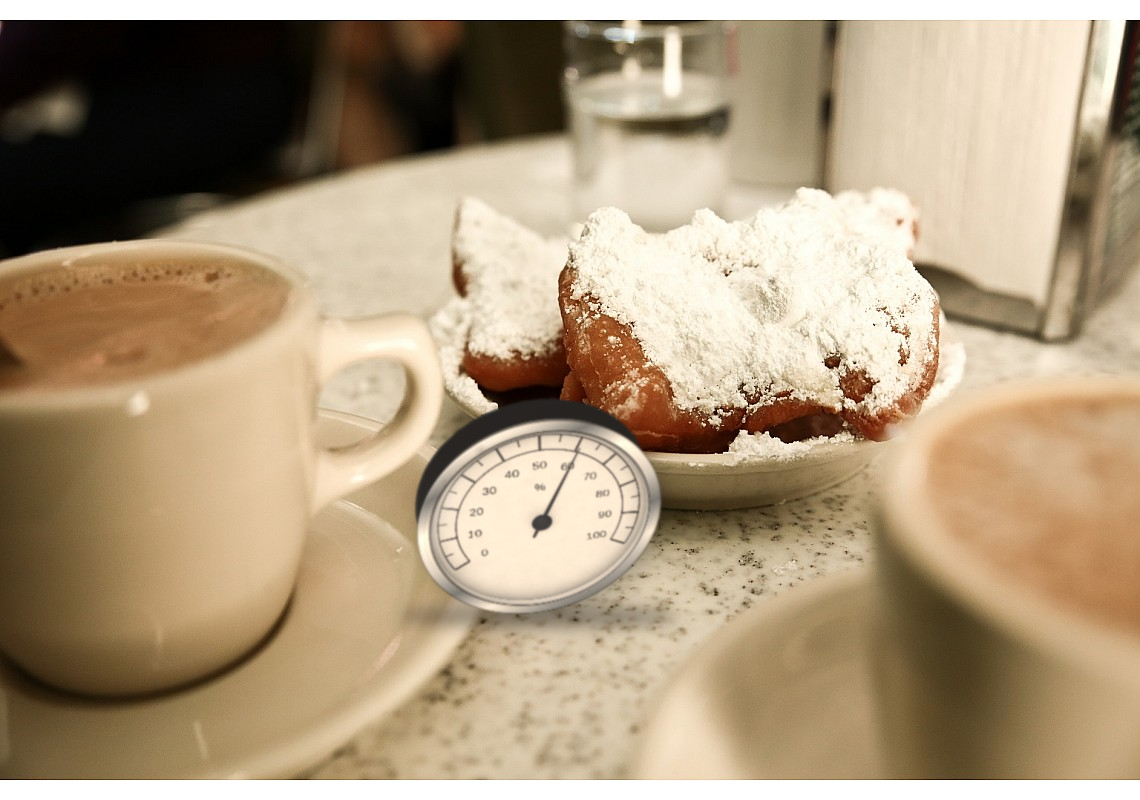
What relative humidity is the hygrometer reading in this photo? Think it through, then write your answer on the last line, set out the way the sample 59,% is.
60,%
